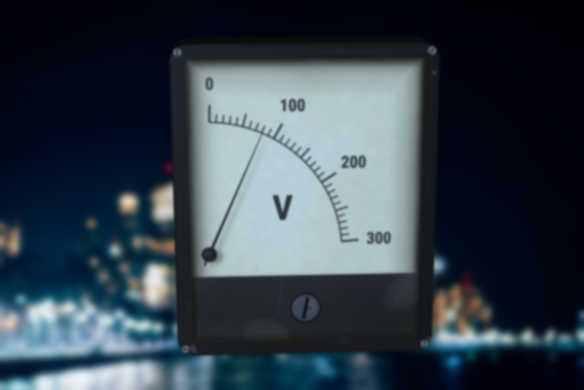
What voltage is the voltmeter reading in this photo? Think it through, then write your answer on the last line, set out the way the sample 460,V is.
80,V
